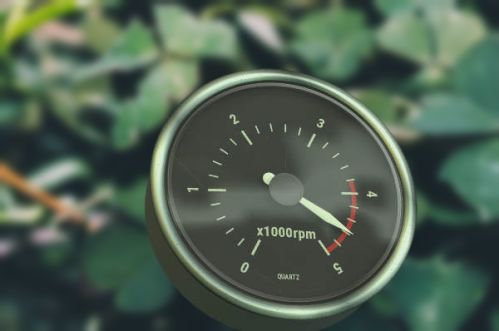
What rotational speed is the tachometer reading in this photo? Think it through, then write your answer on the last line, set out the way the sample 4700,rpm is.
4600,rpm
